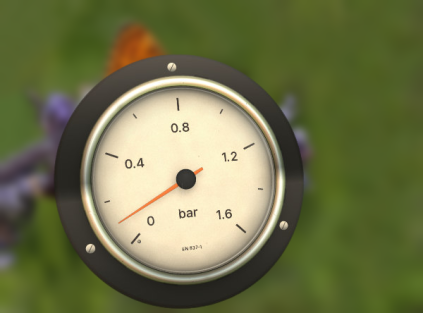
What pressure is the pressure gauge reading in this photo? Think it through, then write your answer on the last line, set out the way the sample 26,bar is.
0.1,bar
